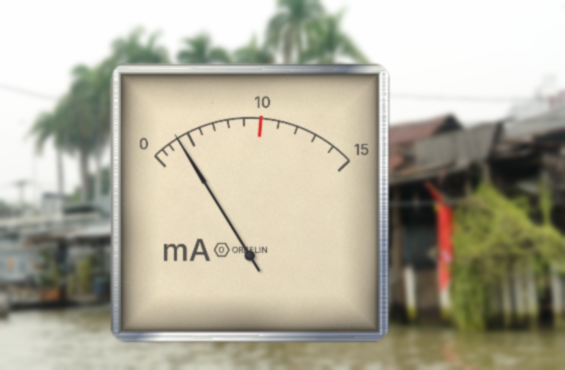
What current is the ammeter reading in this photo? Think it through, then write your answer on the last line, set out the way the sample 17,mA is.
4,mA
